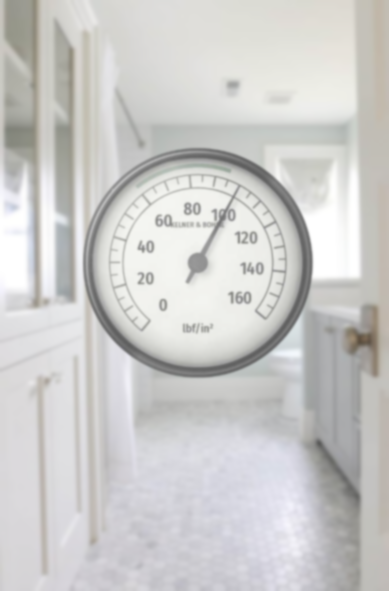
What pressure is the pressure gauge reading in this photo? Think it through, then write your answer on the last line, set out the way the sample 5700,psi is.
100,psi
